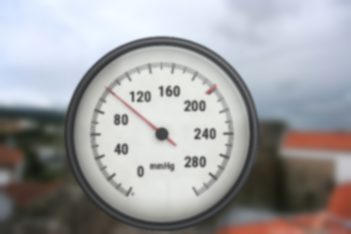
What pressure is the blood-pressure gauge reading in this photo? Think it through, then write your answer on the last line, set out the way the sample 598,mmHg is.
100,mmHg
